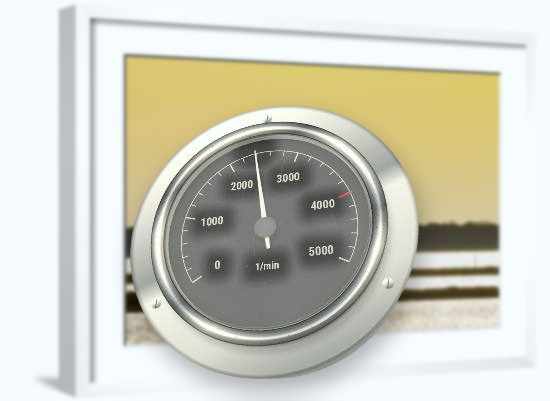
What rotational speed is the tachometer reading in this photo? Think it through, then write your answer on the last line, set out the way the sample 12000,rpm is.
2400,rpm
